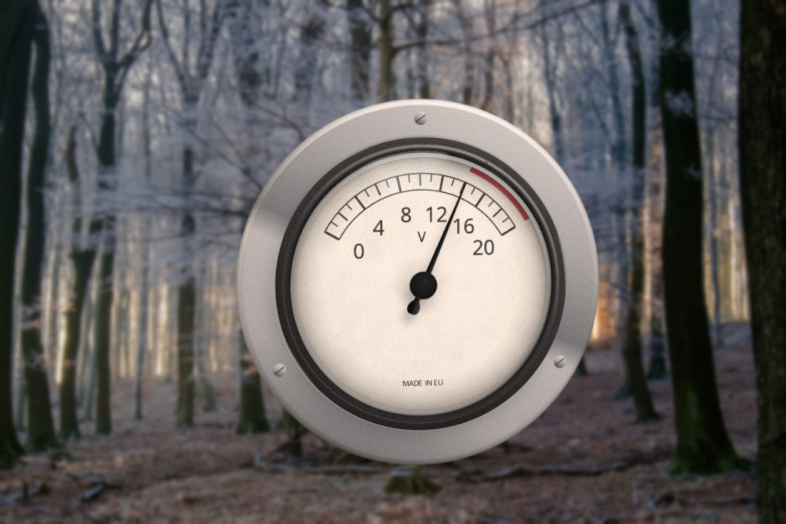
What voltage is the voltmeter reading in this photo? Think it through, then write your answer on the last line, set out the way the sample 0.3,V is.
14,V
